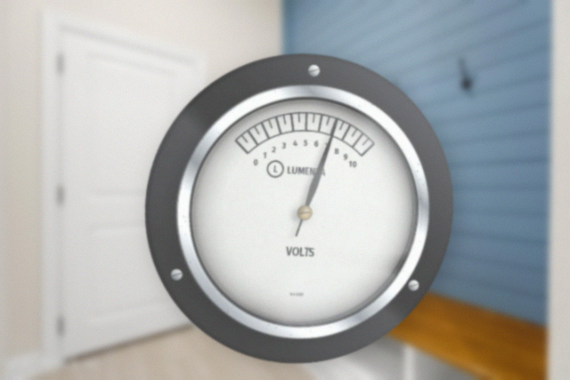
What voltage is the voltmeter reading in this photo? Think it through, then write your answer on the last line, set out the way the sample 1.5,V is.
7,V
